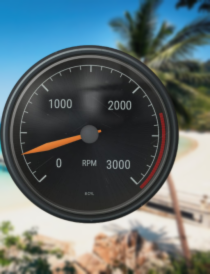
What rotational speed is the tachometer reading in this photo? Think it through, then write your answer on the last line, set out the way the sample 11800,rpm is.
300,rpm
